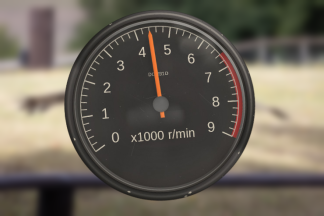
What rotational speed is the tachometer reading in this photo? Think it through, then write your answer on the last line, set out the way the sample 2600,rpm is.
4400,rpm
